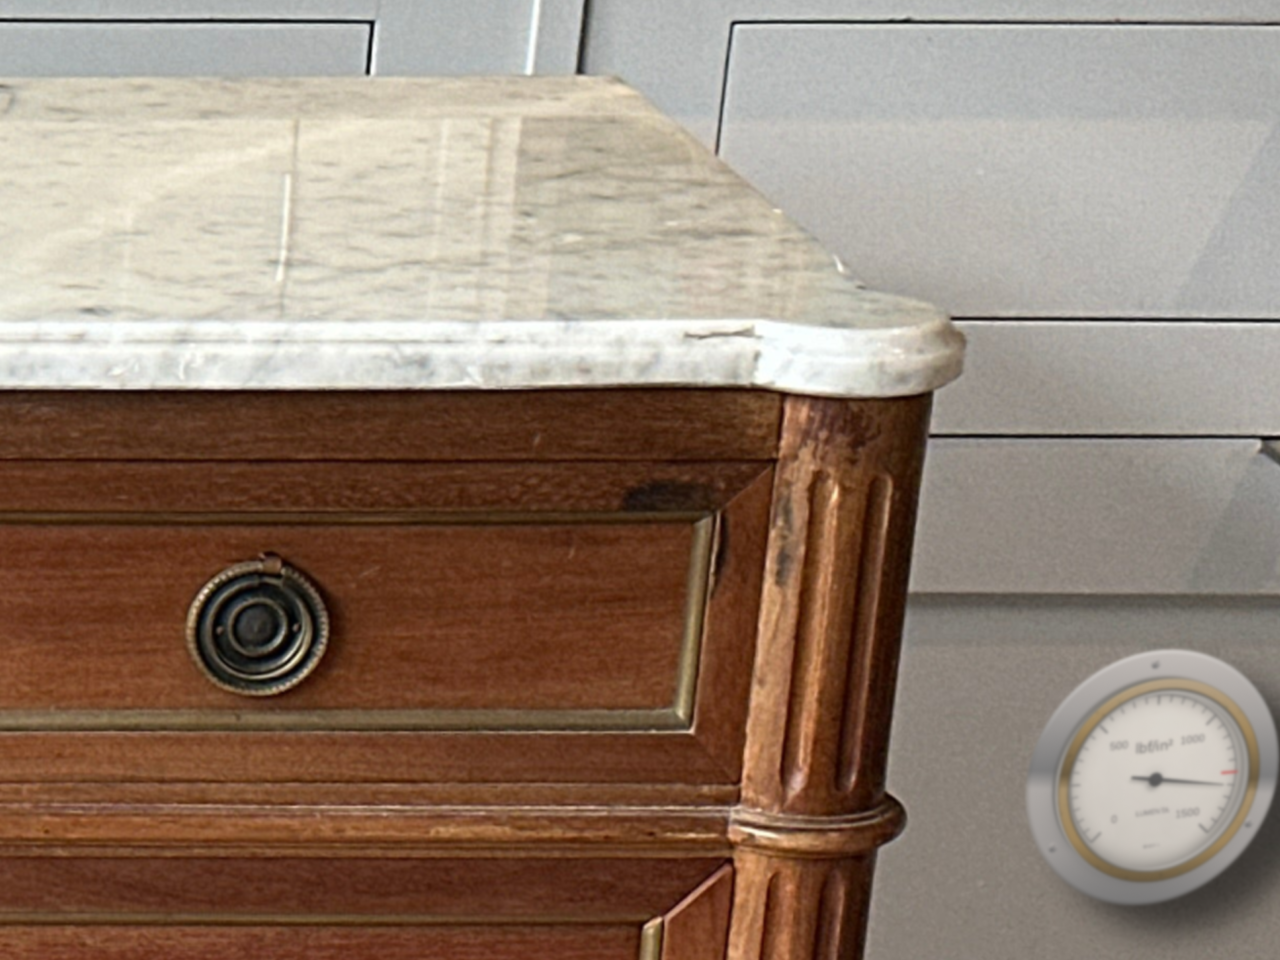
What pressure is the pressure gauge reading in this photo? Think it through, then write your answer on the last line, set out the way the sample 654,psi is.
1300,psi
